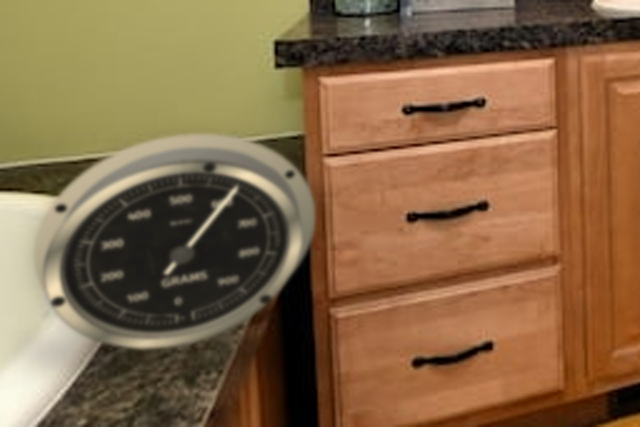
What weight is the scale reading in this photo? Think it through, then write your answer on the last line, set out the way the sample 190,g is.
600,g
